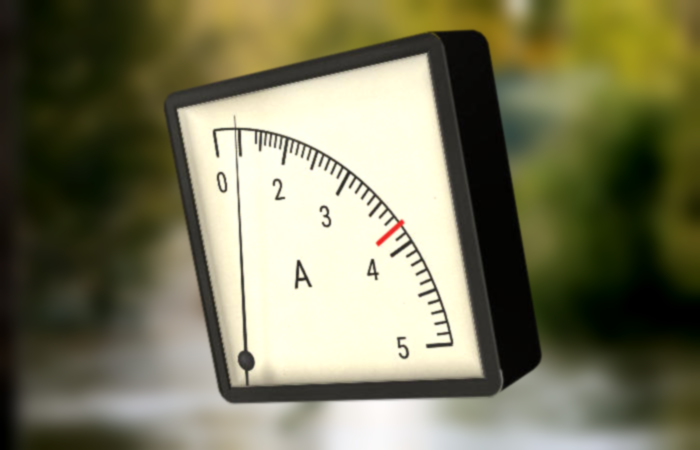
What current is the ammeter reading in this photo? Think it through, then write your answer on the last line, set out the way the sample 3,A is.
1,A
